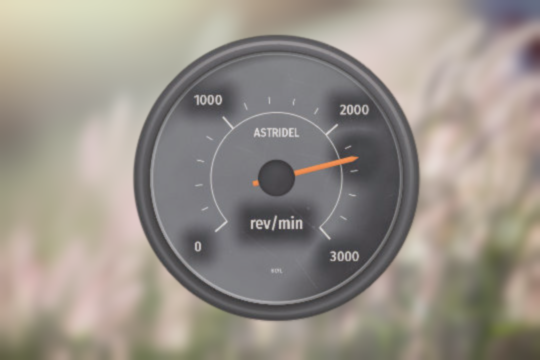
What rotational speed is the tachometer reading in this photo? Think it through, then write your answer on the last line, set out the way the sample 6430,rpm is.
2300,rpm
